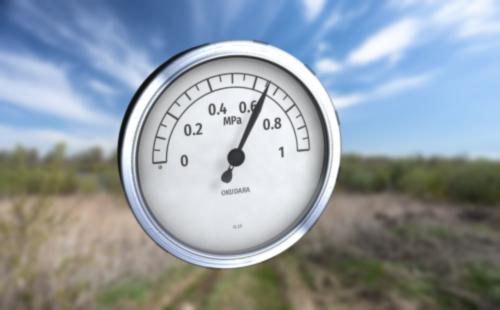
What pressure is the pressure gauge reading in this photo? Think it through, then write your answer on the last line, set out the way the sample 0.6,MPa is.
0.65,MPa
